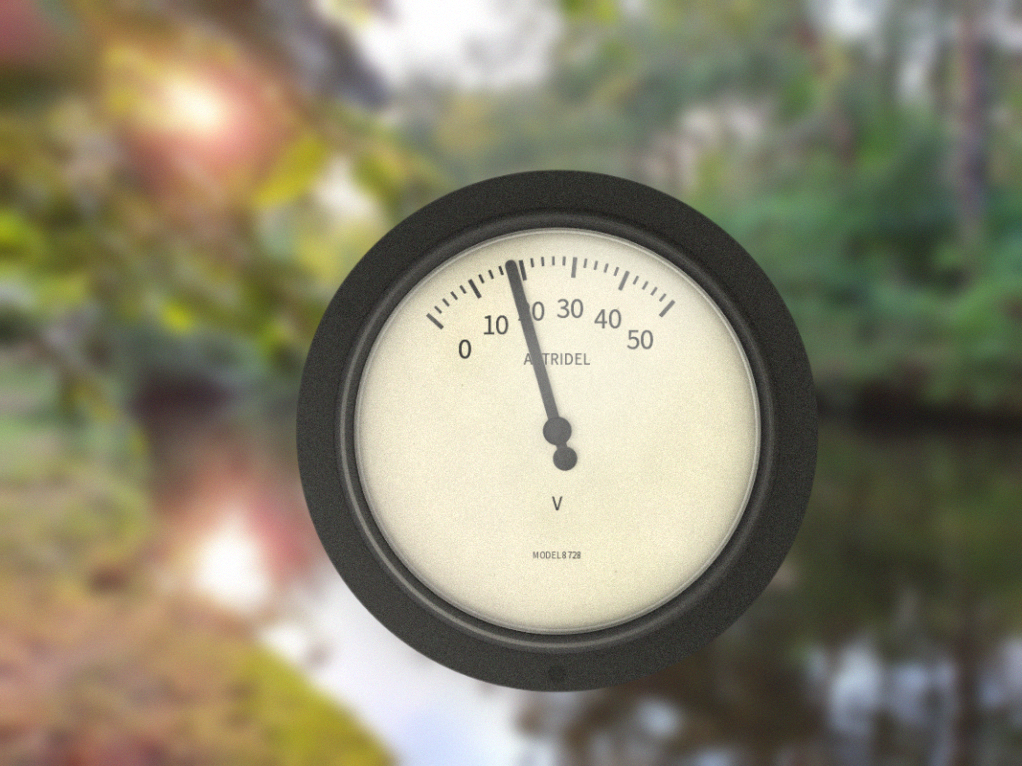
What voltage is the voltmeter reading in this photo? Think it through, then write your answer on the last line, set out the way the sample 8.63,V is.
18,V
